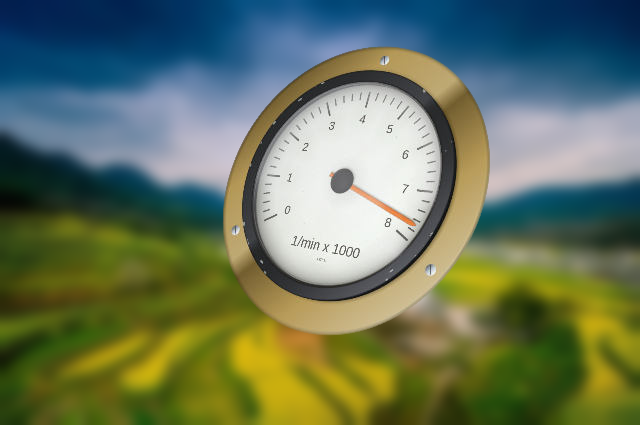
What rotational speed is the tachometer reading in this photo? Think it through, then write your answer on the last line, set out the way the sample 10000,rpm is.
7700,rpm
